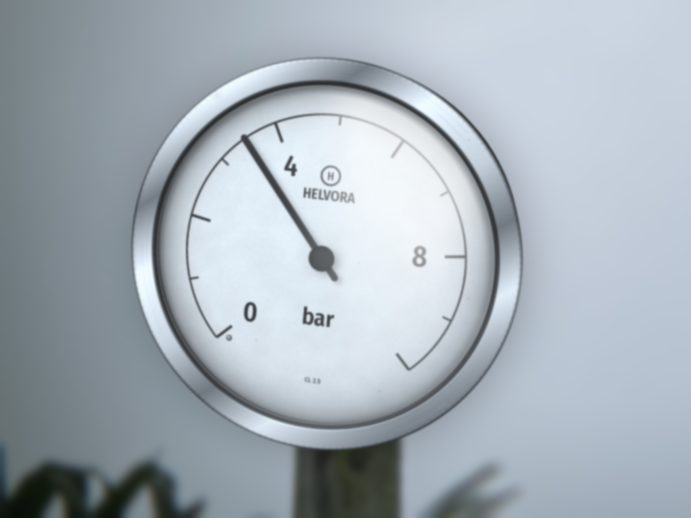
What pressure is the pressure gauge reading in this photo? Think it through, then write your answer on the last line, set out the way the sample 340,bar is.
3.5,bar
